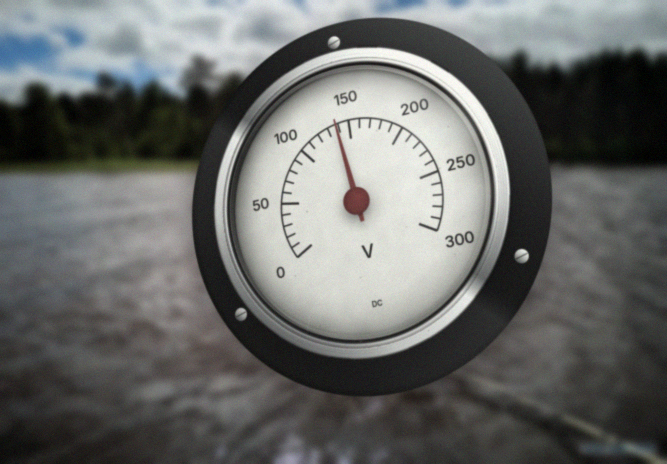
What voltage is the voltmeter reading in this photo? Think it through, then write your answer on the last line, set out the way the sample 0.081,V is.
140,V
